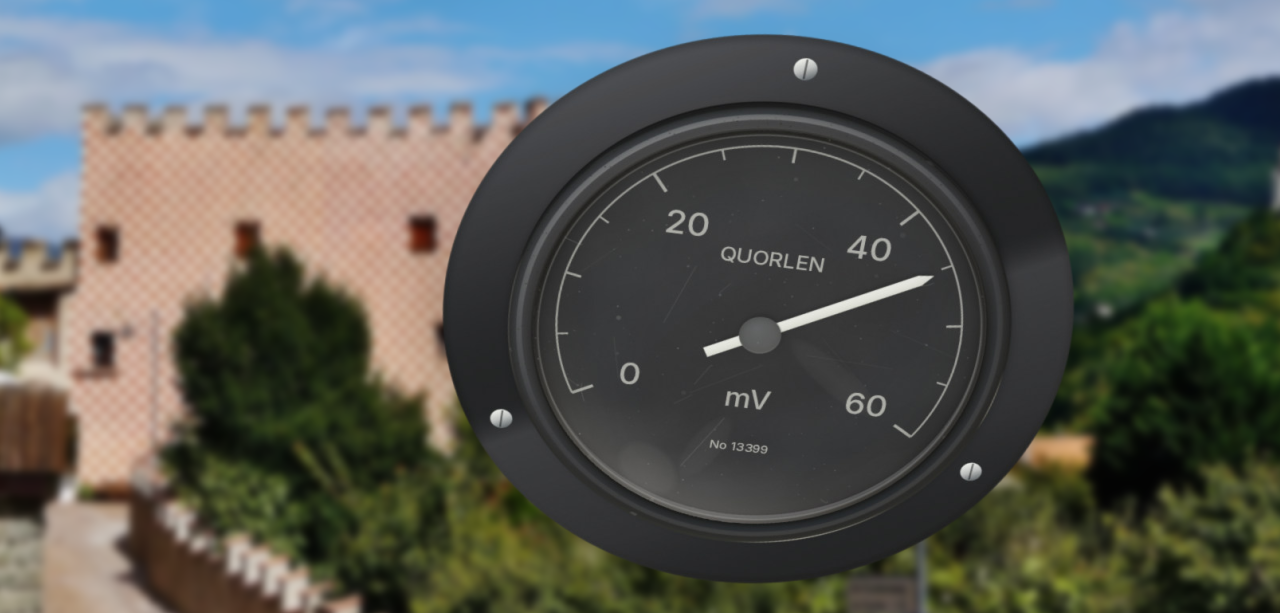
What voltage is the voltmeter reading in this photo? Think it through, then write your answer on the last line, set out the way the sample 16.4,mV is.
45,mV
